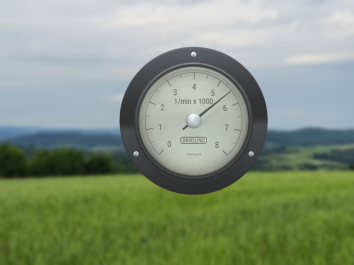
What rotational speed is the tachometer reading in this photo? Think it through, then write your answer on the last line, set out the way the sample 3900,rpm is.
5500,rpm
